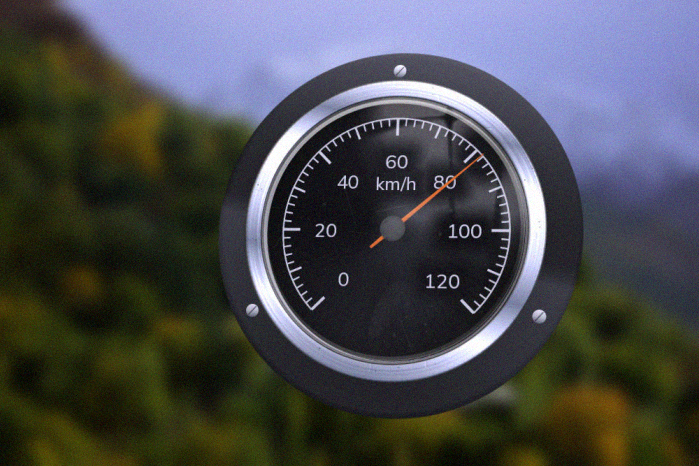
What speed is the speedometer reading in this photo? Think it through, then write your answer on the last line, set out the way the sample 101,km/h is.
82,km/h
